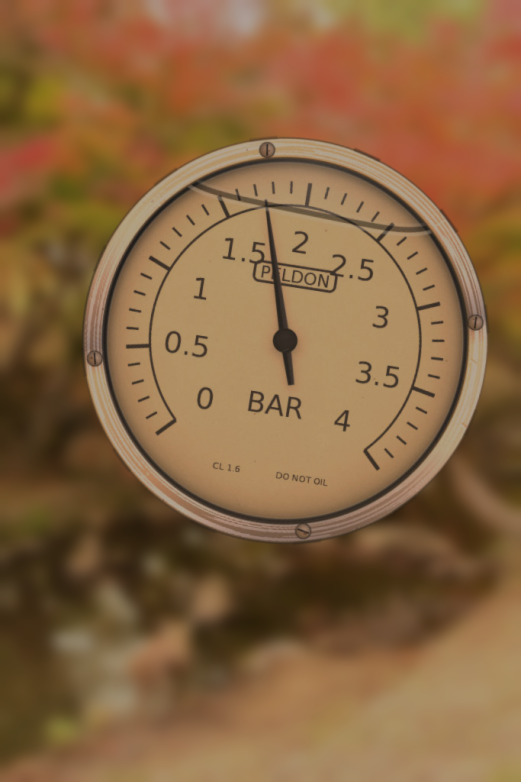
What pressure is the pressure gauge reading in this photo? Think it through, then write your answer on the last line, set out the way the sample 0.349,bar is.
1.75,bar
